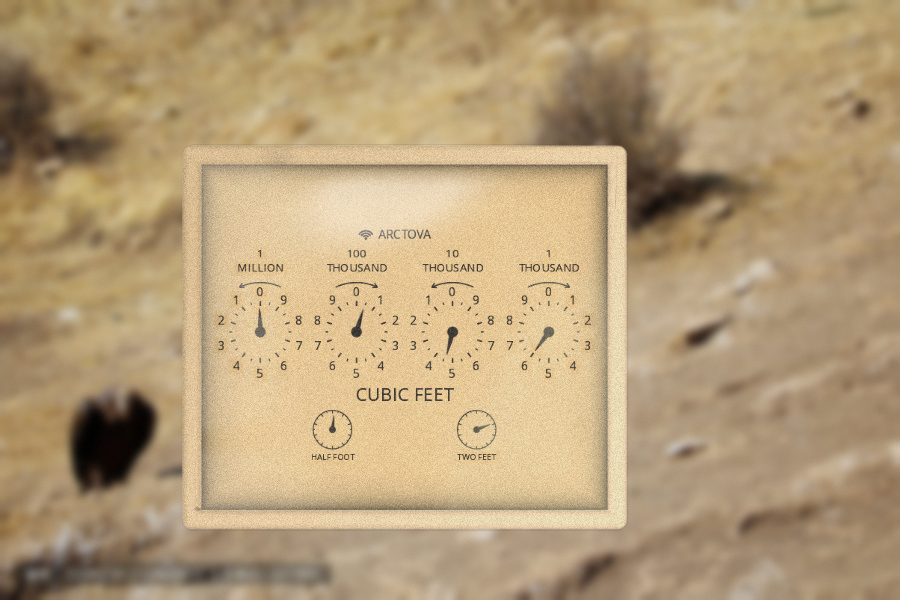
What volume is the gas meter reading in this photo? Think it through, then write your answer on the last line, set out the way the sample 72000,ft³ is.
4600,ft³
